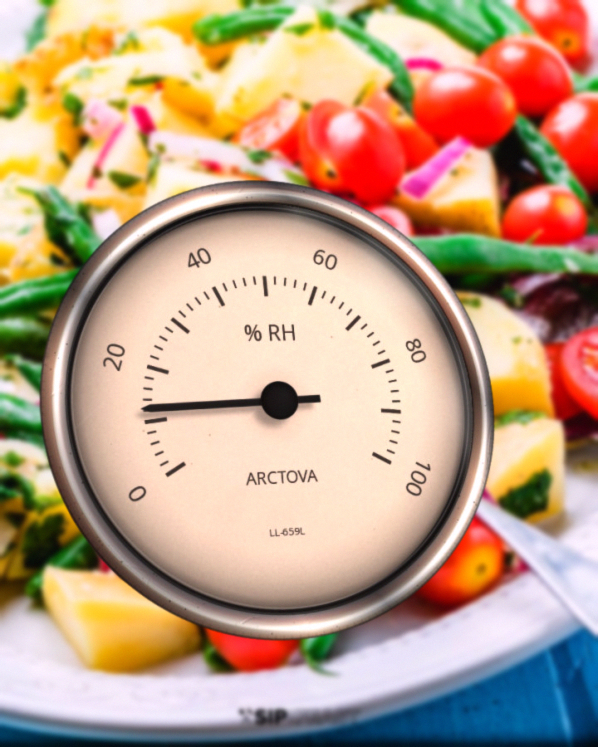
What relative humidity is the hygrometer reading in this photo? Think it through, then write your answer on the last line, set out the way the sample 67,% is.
12,%
